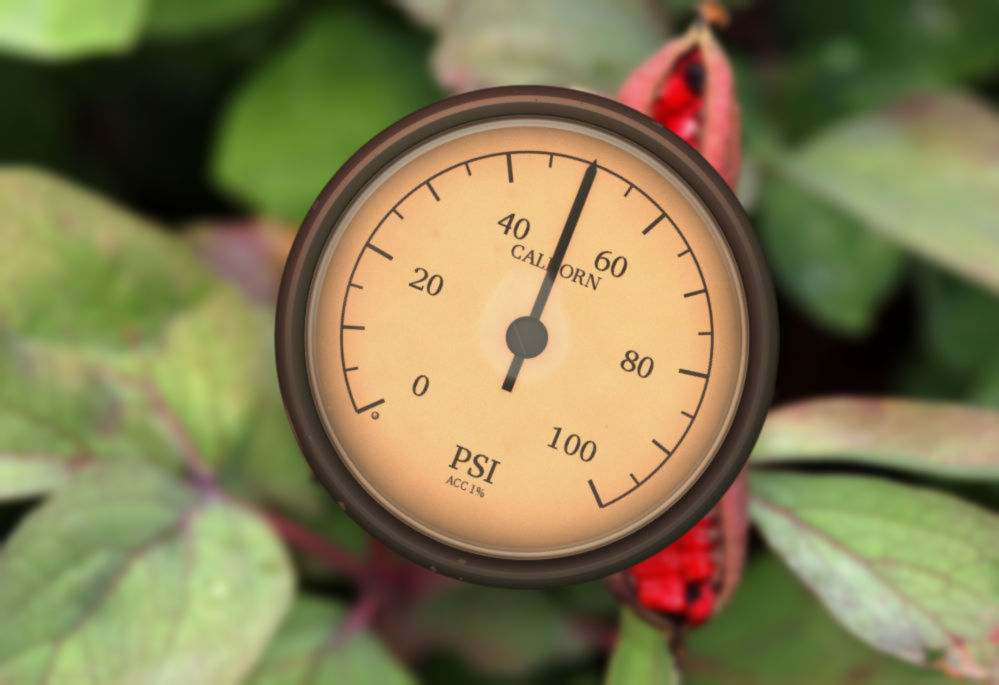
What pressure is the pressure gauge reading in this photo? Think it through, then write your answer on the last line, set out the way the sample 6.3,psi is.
50,psi
